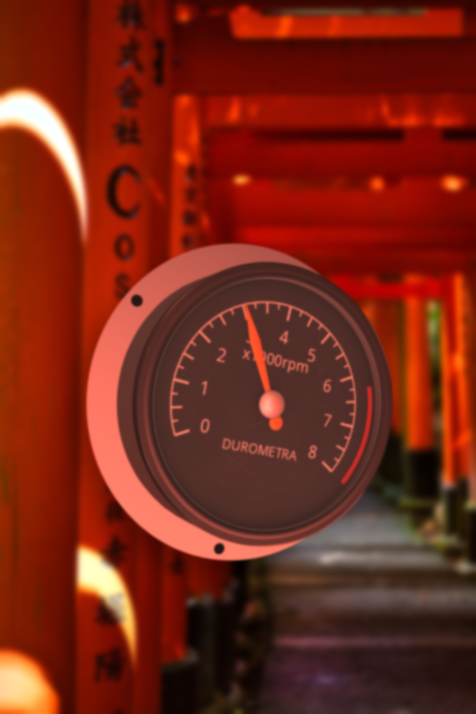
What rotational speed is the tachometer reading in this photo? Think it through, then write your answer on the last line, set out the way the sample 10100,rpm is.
3000,rpm
